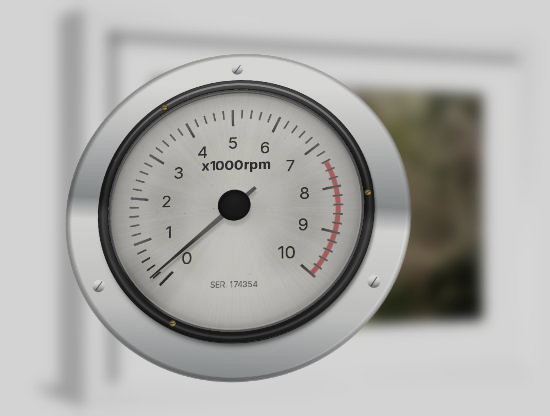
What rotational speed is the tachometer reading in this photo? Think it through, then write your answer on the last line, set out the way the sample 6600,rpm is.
200,rpm
